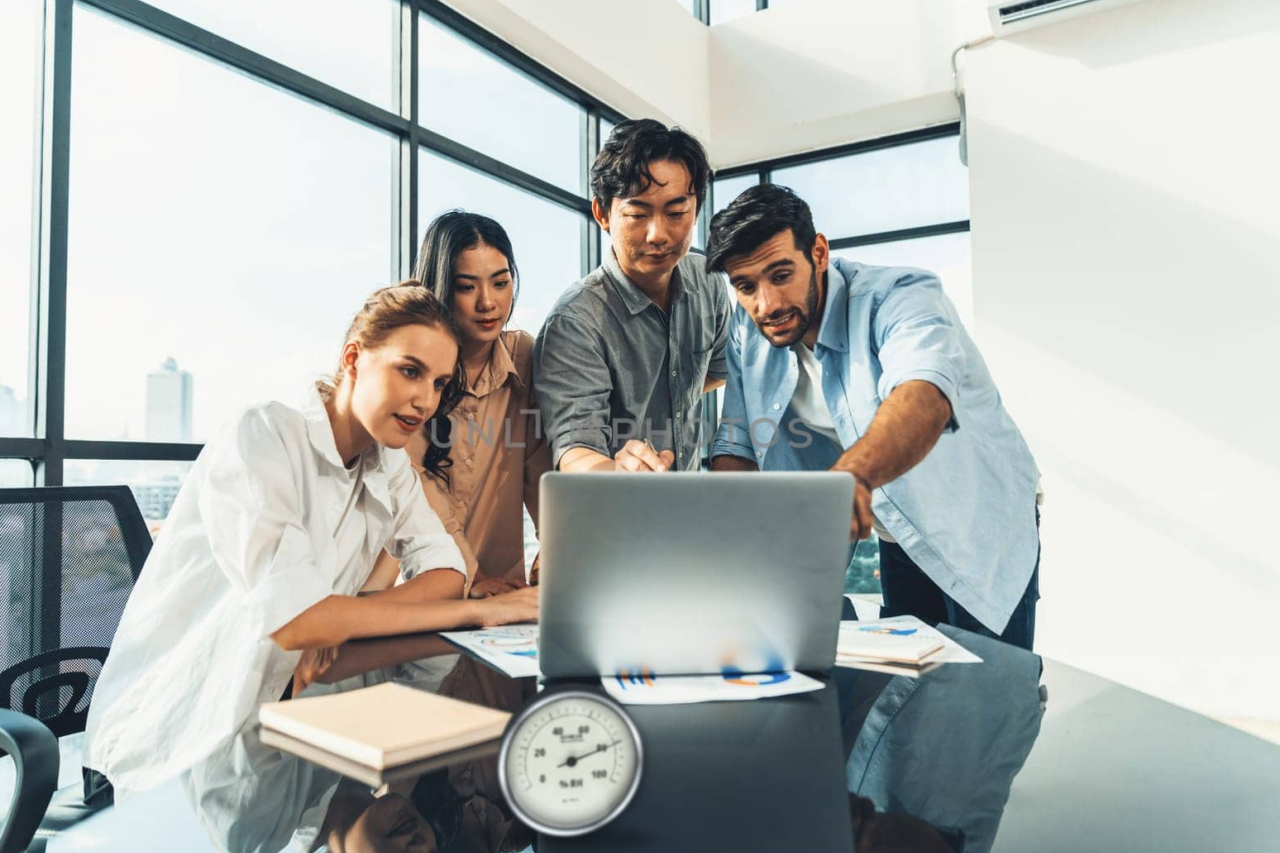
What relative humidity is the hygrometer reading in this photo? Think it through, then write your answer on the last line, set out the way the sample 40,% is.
80,%
